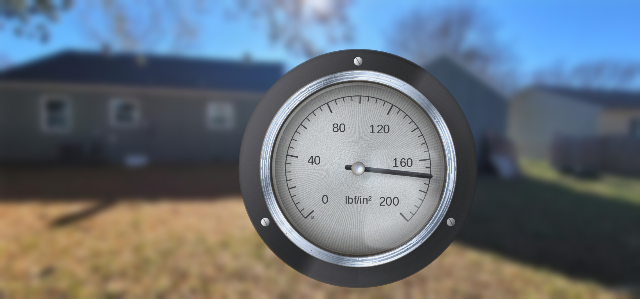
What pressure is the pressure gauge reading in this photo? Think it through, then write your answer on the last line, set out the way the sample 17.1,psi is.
170,psi
